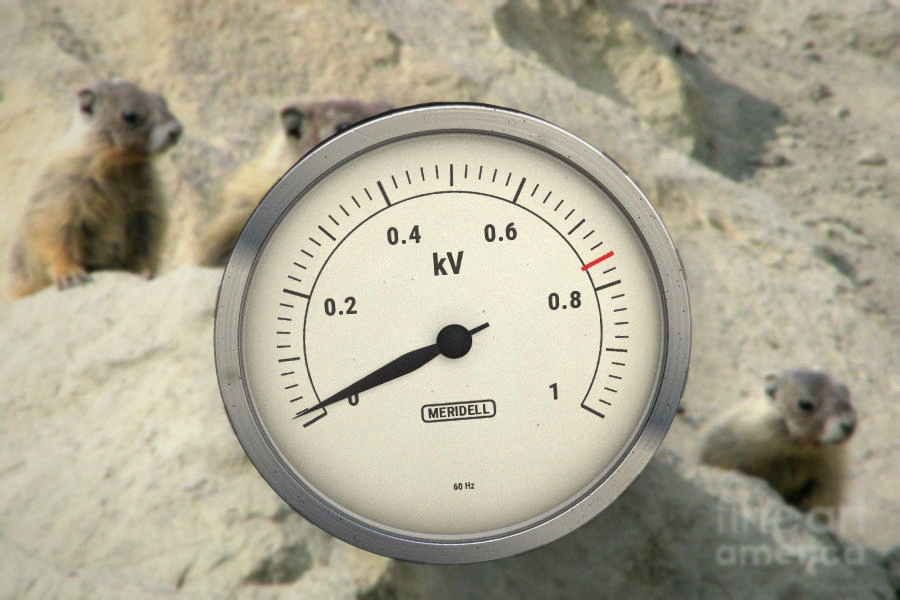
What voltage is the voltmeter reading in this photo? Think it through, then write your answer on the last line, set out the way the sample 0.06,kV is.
0.02,kV
